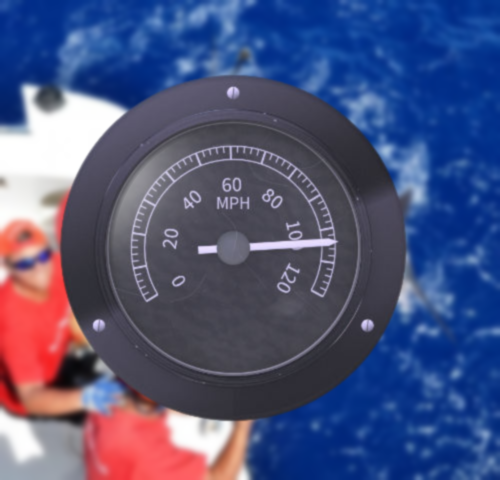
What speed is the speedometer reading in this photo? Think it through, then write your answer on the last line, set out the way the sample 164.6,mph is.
104,mph
